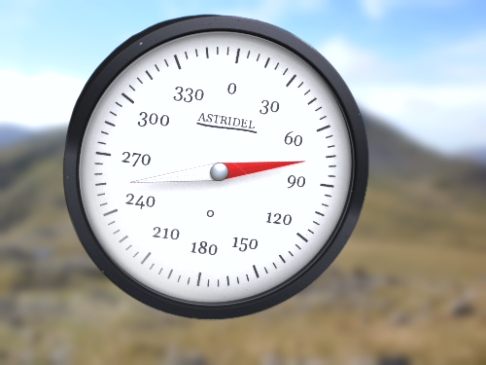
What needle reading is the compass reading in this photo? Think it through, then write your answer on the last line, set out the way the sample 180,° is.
75,°
